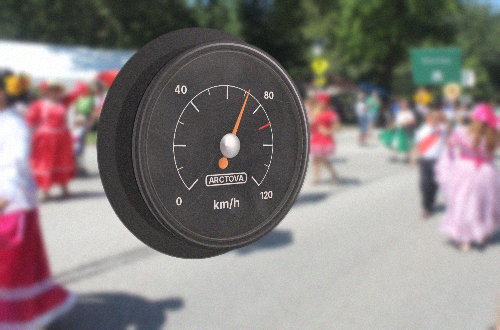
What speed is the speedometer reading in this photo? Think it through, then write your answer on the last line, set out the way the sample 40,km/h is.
70,km/h
